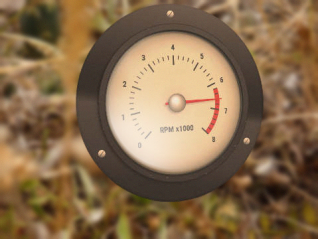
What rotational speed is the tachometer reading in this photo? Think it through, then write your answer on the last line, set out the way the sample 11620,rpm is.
6600,rpm
